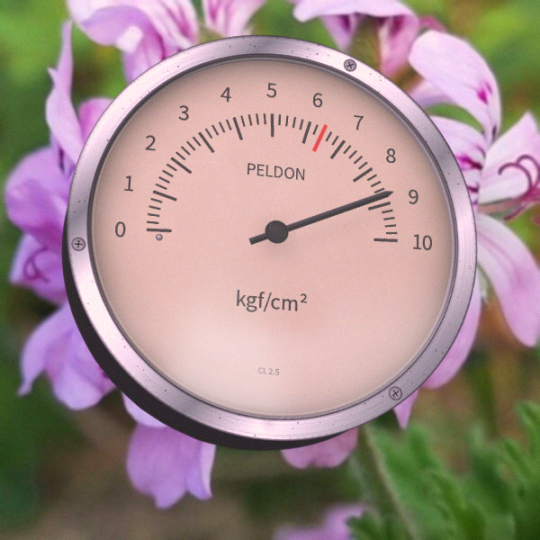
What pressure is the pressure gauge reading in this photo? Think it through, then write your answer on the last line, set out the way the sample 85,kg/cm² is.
8.8,kg/cm²
